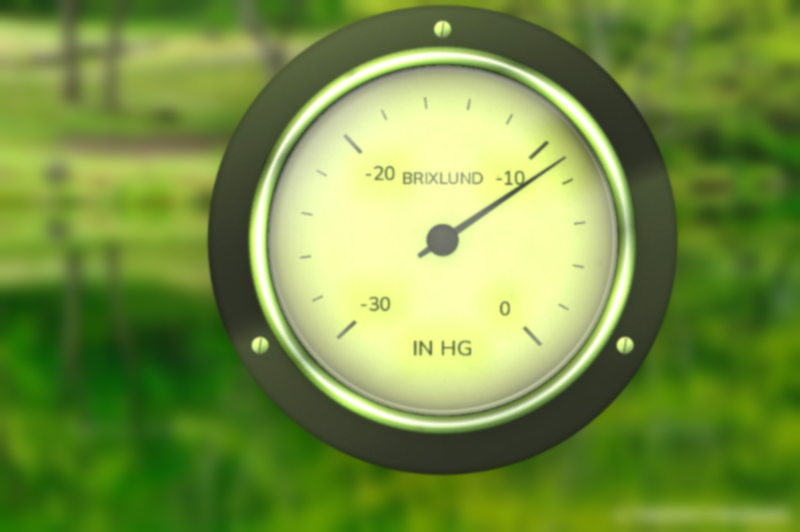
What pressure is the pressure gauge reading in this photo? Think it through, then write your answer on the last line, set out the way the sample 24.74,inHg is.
-9,inHg
